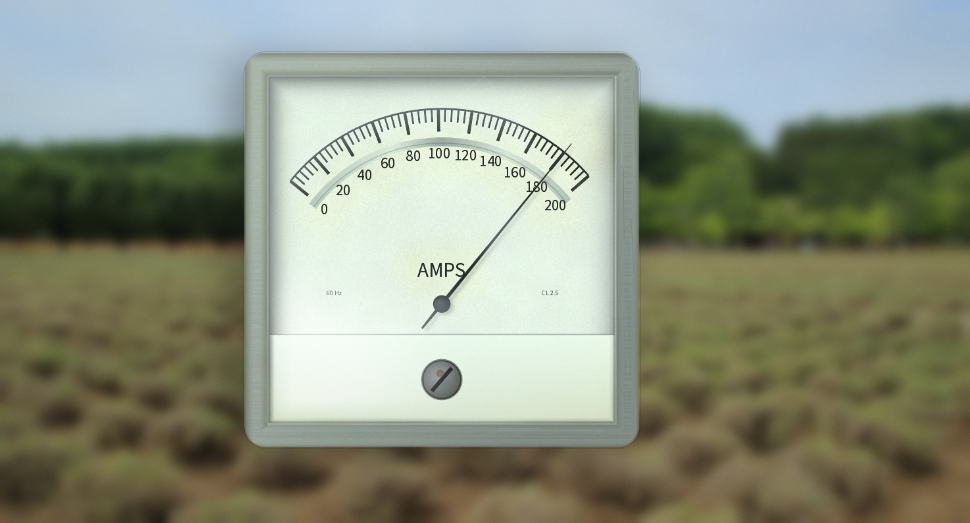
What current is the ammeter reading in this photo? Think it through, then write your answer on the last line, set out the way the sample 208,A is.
180,A
